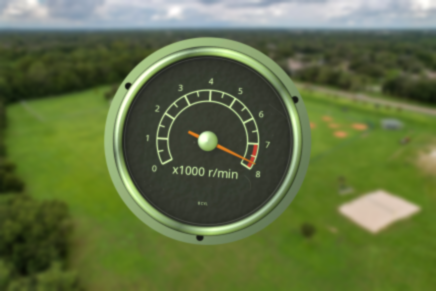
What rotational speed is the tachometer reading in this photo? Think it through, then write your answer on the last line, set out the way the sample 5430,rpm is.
7750,rpm
